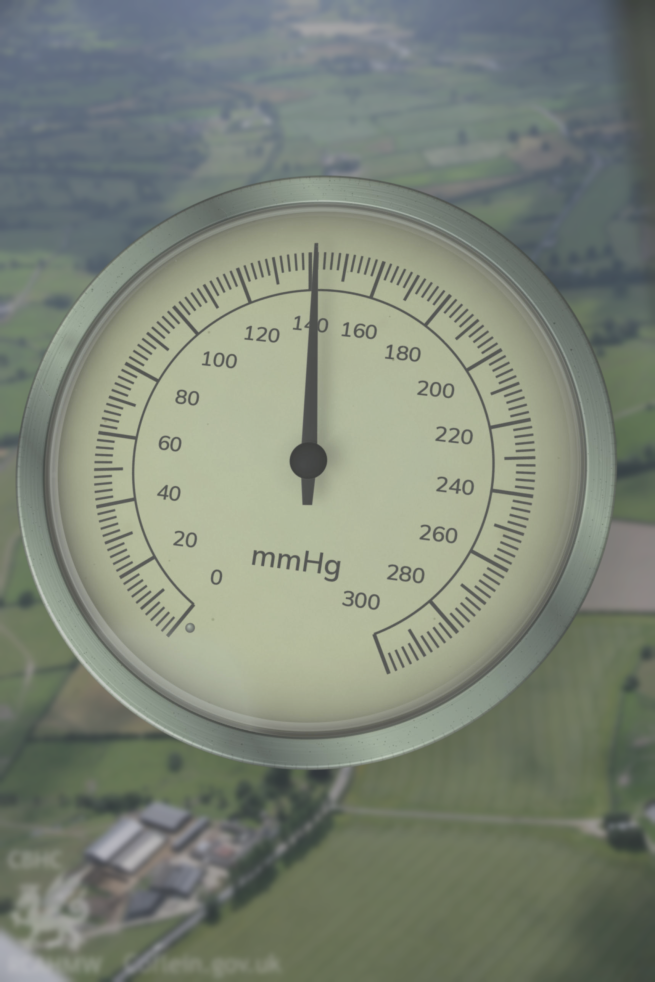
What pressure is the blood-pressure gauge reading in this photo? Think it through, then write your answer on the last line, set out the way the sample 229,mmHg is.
142,mmHg
